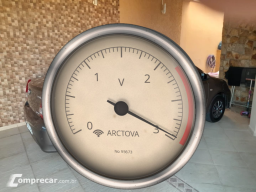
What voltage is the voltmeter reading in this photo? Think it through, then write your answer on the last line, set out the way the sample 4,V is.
2.95,V
